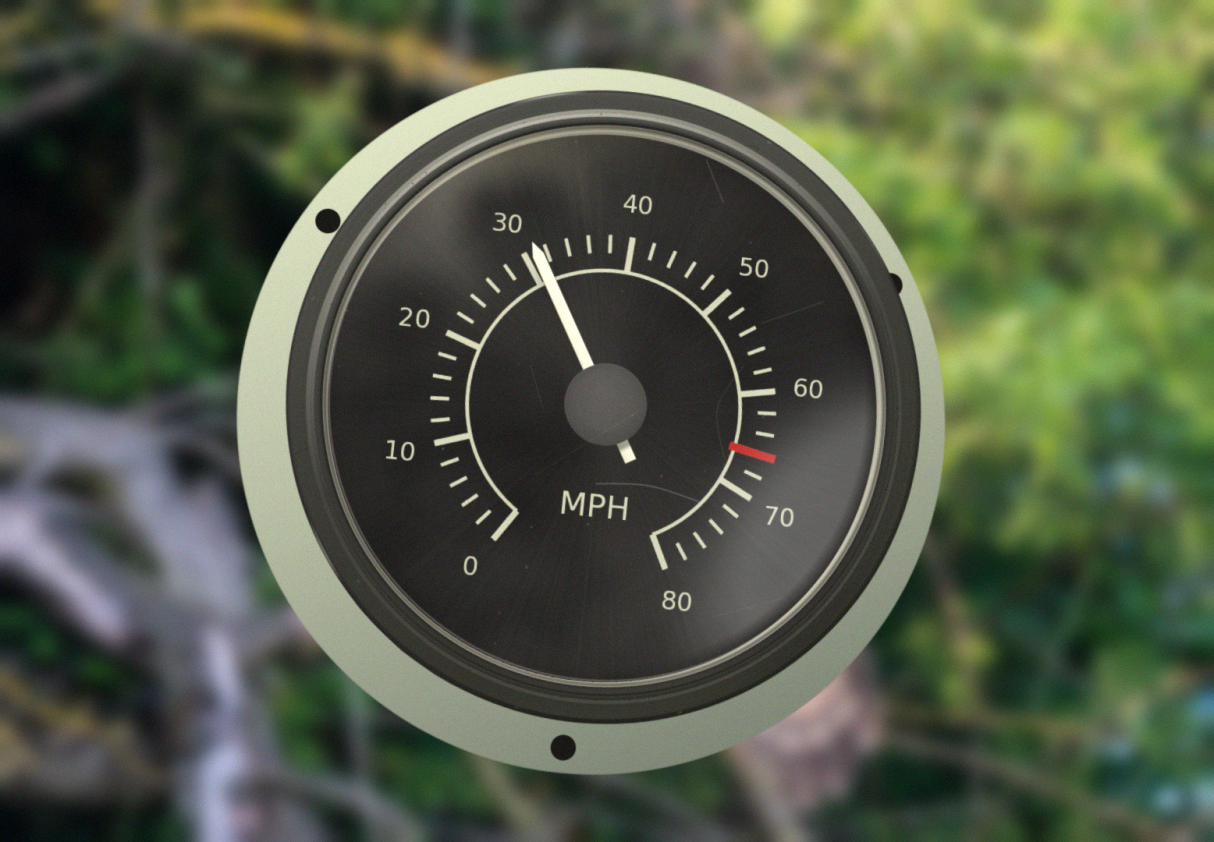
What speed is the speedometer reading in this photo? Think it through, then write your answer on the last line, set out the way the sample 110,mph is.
31,mph
